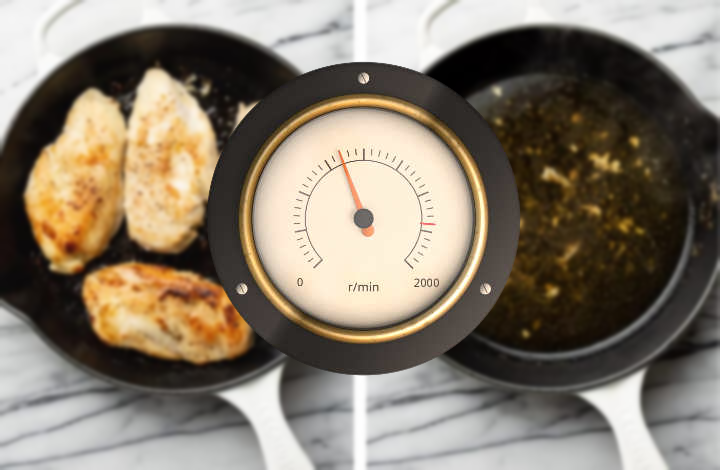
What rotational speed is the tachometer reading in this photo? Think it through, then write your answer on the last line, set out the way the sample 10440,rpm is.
850,rpm
